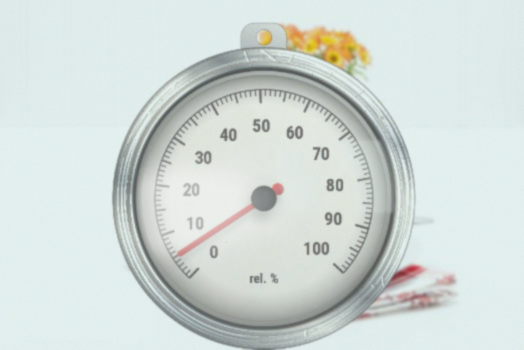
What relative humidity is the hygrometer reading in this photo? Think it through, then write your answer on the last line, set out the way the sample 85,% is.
5,%
